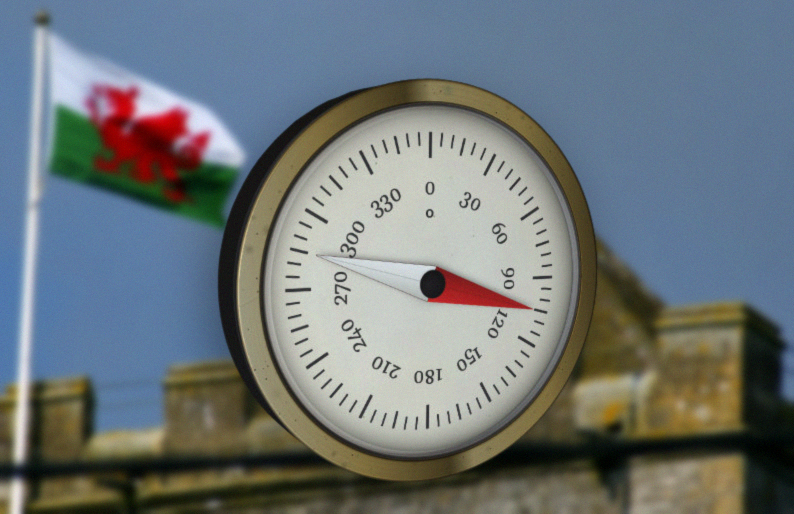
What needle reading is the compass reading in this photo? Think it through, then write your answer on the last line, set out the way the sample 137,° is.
105,°
